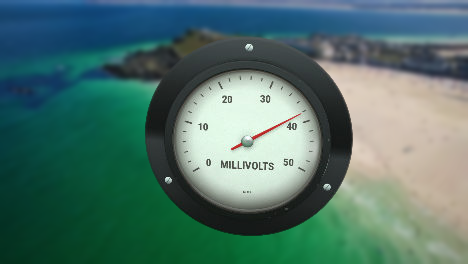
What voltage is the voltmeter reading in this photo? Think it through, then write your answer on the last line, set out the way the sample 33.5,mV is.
38,mV
